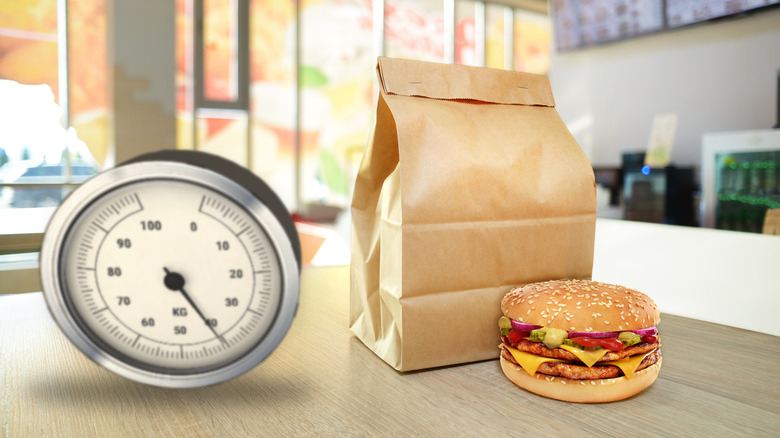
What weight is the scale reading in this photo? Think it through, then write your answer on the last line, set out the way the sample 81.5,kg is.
40,kg
